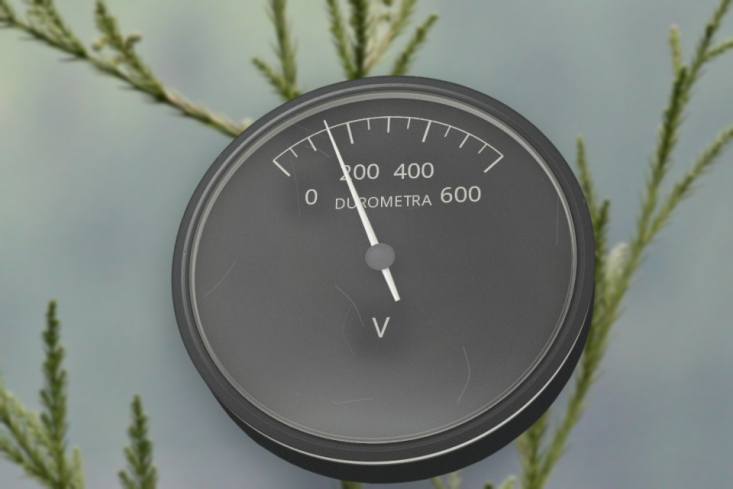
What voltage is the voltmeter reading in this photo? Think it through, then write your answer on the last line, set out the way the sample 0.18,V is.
150,V
